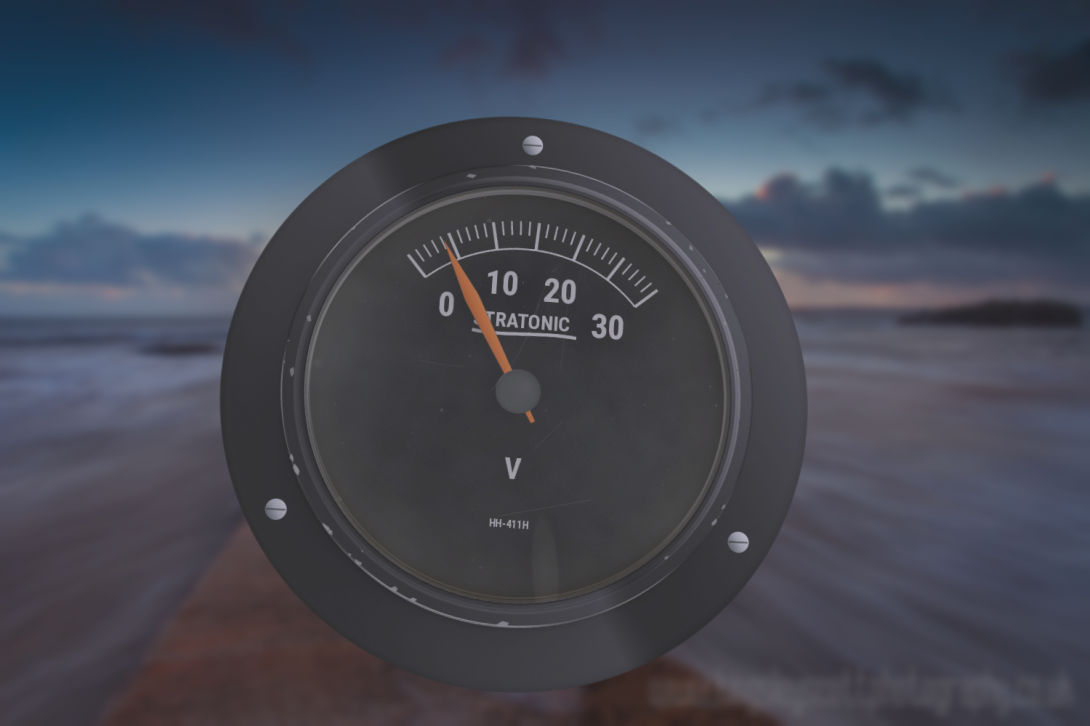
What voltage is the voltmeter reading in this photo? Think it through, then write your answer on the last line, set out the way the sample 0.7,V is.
4,V
